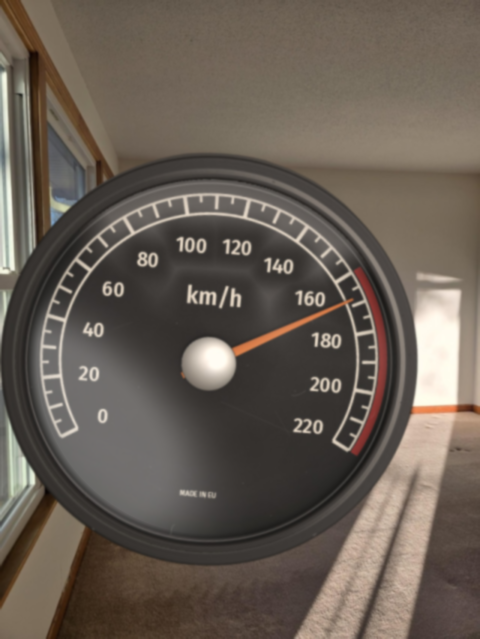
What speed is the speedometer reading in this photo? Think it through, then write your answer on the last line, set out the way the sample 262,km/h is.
167.5,km/h
